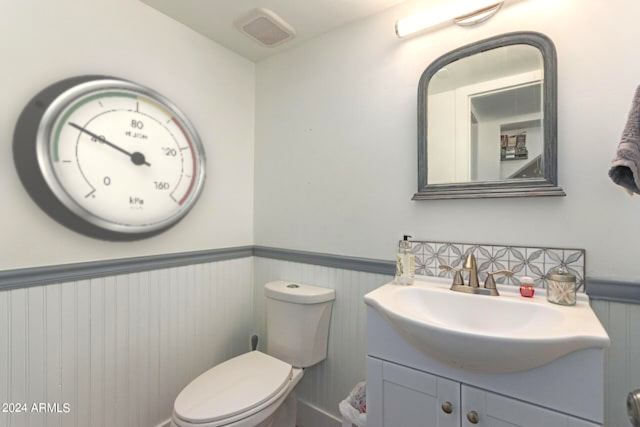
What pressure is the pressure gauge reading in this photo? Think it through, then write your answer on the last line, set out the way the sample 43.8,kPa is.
40,kPa
